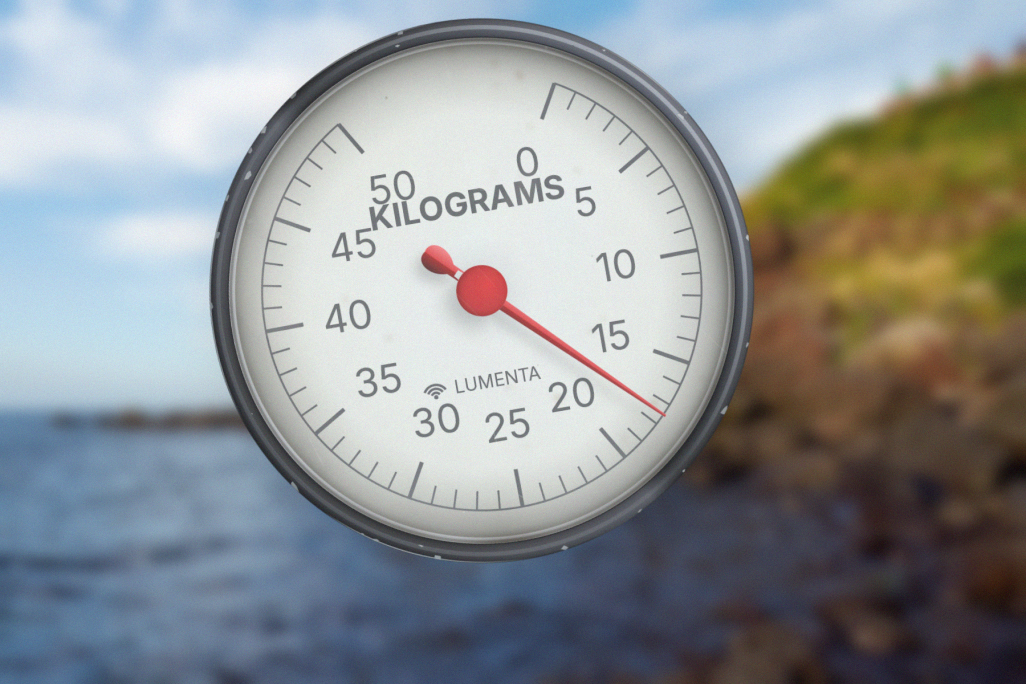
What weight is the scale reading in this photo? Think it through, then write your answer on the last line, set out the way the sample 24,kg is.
17.5,kg
